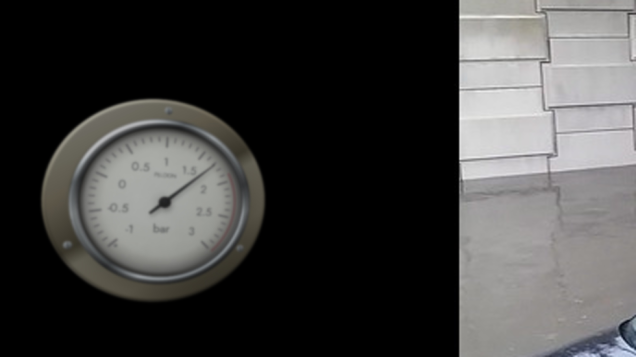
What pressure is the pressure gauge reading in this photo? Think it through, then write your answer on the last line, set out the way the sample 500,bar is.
1.7,bar
